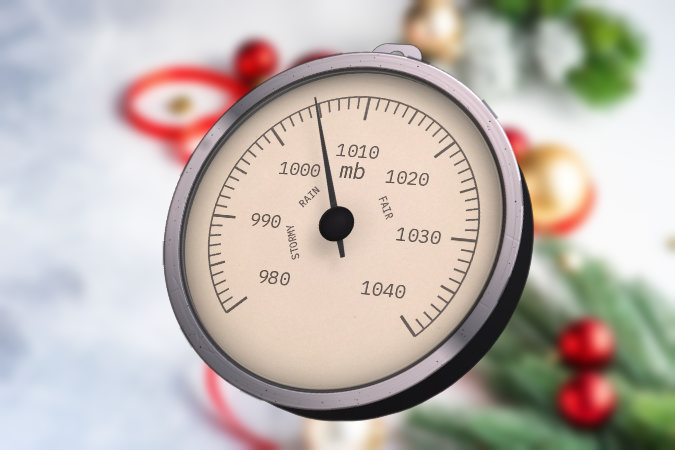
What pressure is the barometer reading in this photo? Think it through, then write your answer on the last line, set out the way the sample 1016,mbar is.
1005,mbar
